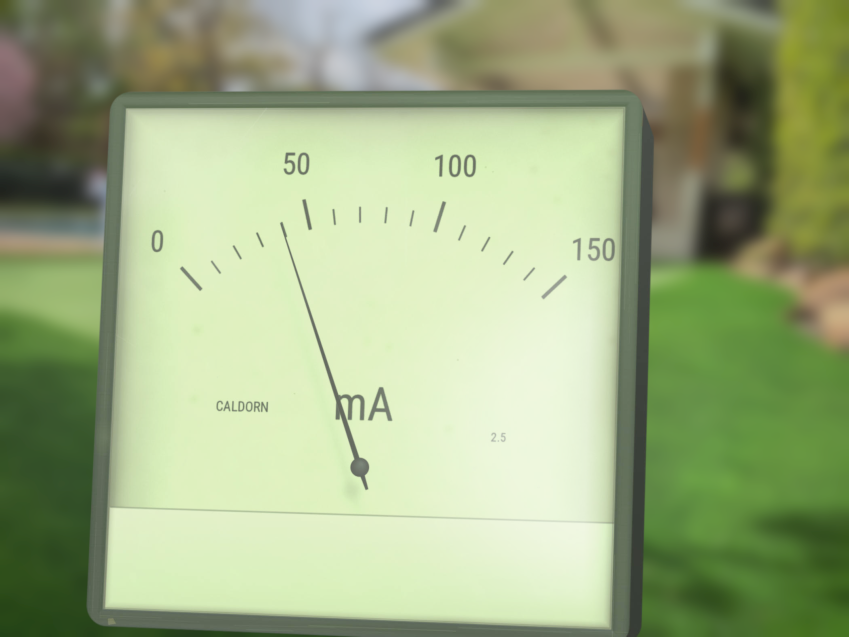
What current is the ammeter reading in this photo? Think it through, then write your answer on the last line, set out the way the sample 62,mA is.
40,mA
